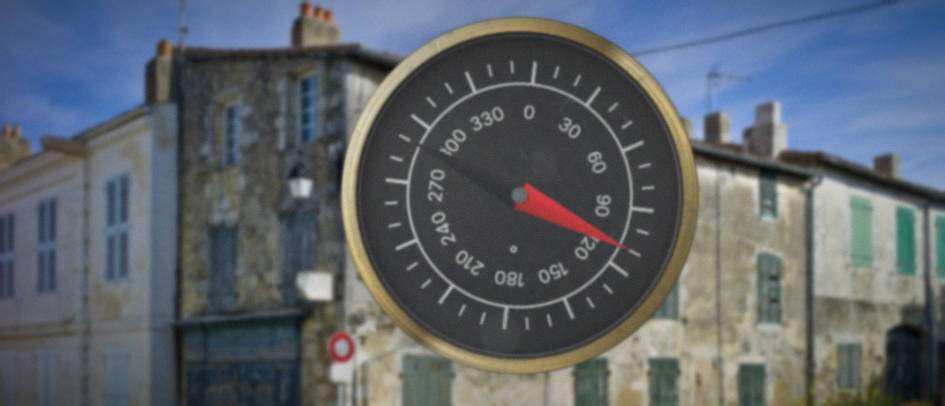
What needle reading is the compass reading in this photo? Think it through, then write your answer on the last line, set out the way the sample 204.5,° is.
110,°
